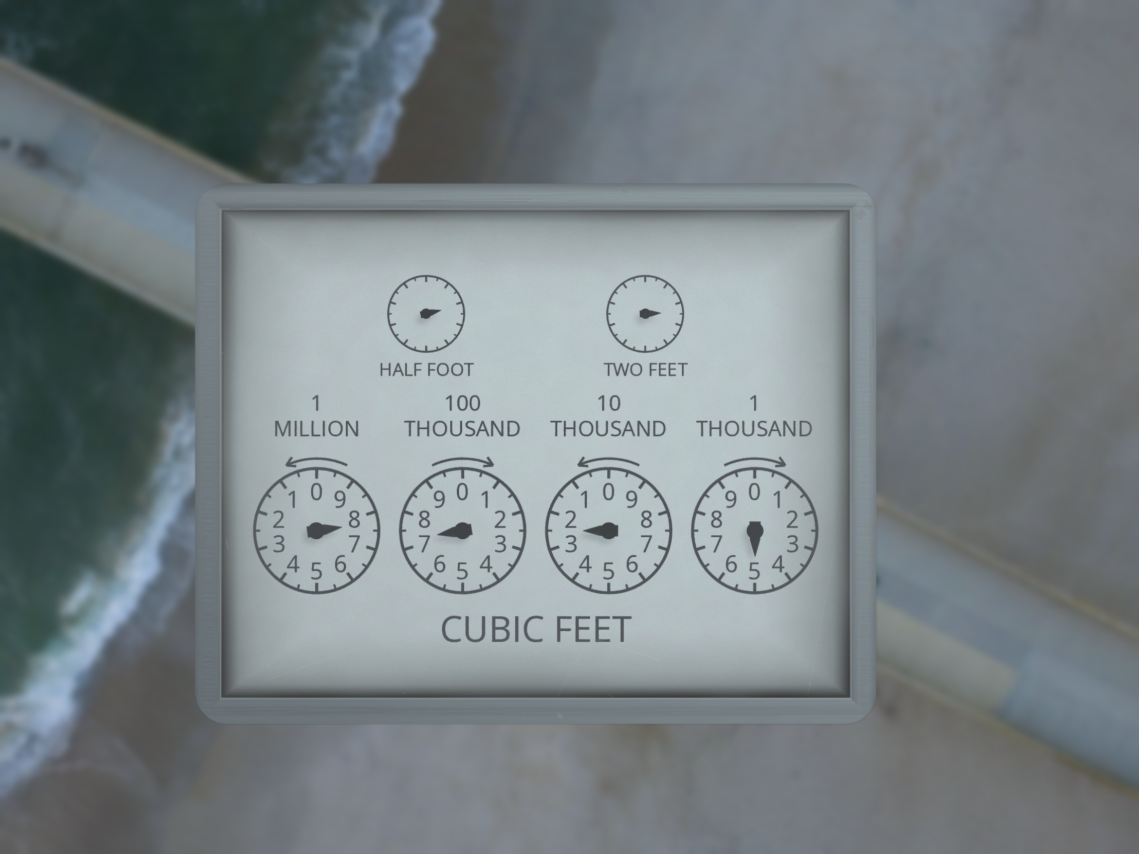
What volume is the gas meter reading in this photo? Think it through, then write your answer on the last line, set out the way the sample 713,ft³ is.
772500,ft³
